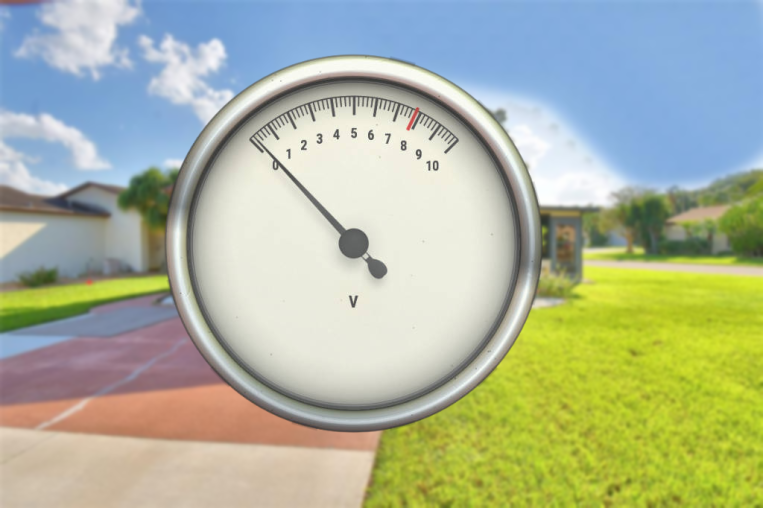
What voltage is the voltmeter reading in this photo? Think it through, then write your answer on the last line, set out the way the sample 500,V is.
0.2,V
